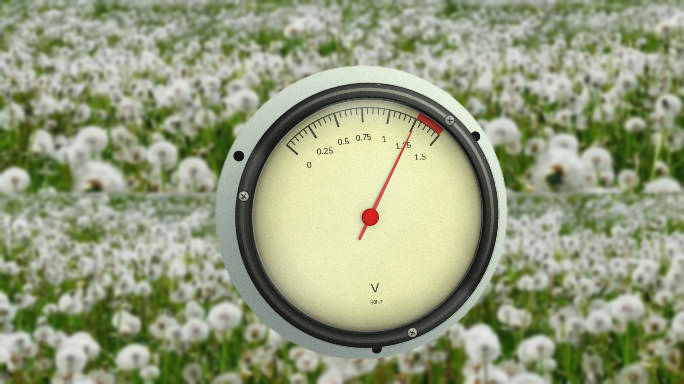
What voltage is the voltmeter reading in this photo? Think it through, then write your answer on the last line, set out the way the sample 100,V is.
1.25,V
